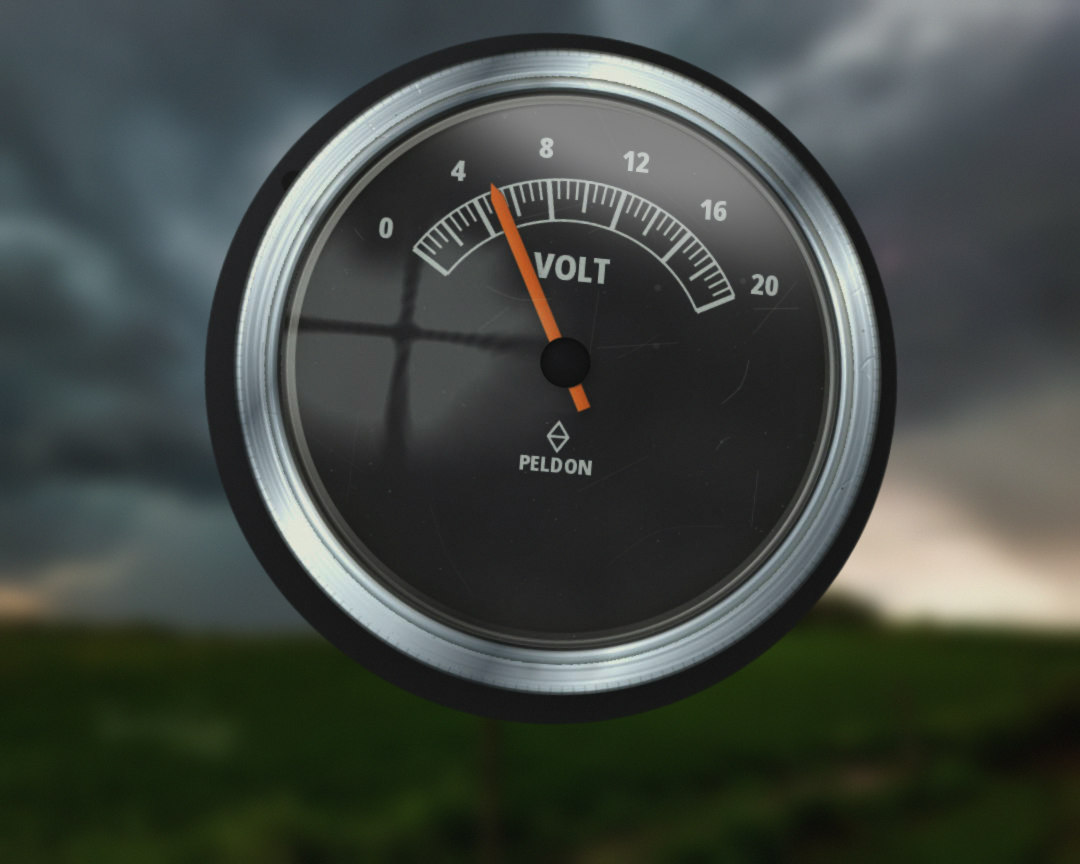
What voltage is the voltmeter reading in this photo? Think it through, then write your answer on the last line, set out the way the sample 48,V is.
5,V
